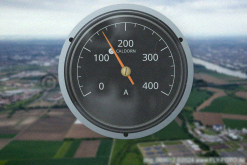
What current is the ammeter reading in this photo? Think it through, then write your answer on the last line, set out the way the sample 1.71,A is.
150,A
